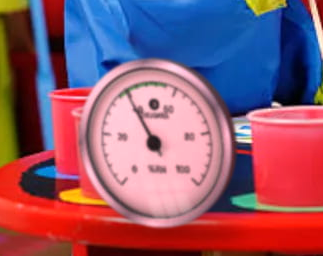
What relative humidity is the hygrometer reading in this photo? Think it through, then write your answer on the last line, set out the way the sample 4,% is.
40,%
